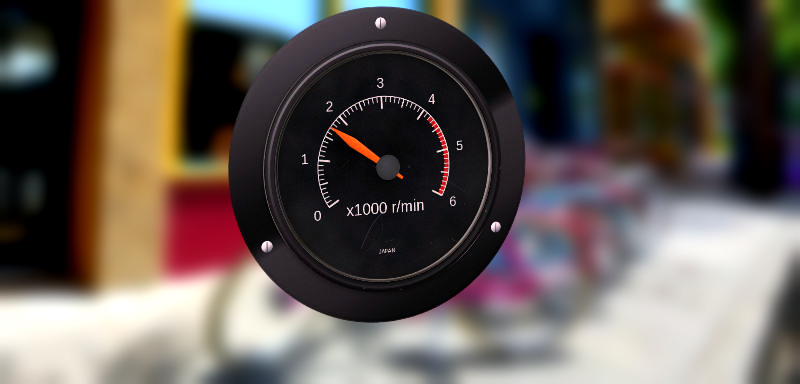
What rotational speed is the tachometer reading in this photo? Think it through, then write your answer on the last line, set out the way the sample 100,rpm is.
1700,rpm
